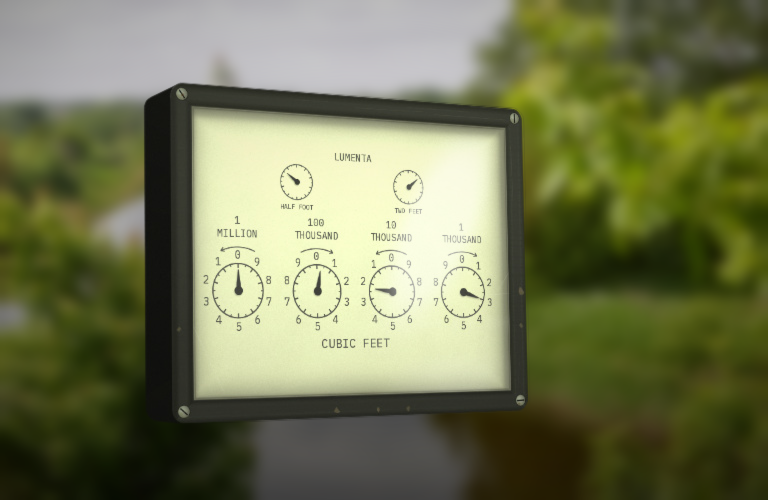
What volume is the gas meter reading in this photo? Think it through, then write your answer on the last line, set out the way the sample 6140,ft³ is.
2300,ft³
